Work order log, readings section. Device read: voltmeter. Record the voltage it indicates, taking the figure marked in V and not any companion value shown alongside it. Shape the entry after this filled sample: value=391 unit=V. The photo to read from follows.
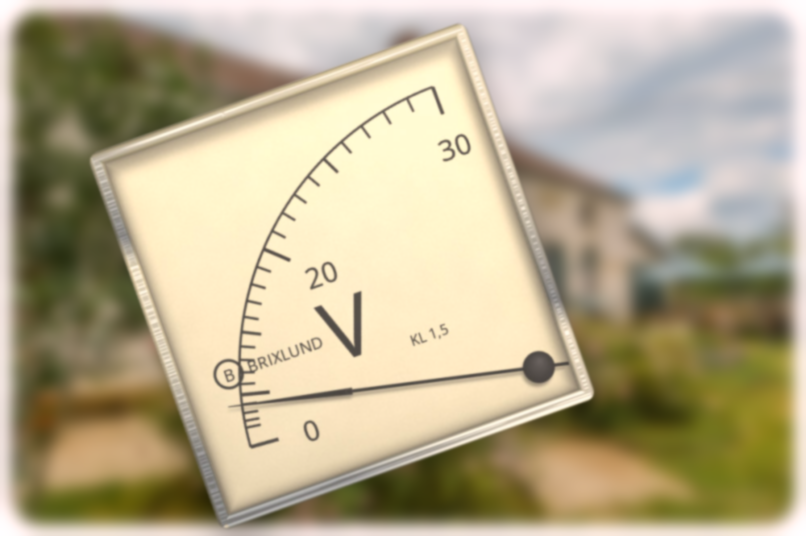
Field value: value=9 unit=V
